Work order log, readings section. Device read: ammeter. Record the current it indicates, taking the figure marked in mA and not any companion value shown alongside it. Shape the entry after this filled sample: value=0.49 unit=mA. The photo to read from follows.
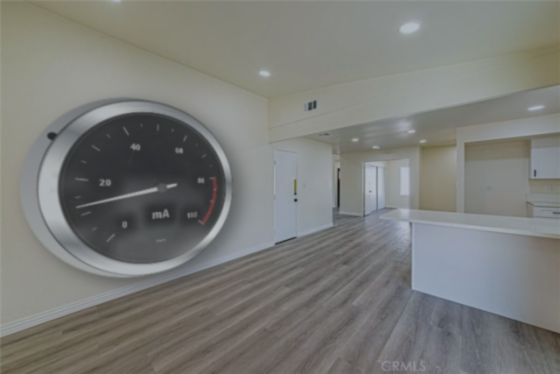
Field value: value=12.5 unit=mA
